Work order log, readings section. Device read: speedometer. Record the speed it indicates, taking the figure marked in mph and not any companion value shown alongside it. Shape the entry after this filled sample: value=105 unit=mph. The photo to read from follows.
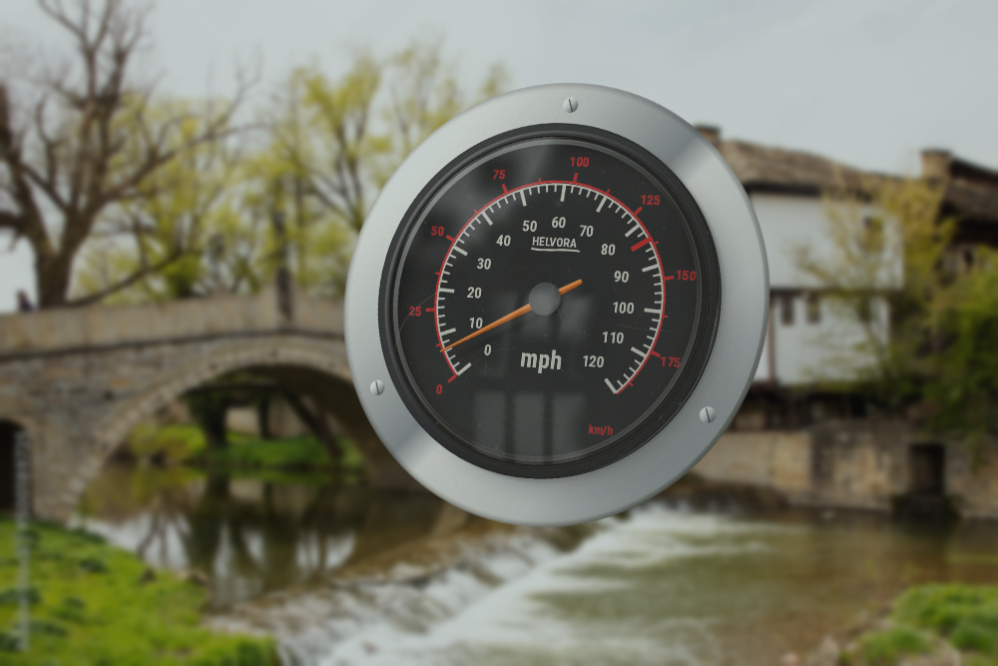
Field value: value=6 unit=mph
